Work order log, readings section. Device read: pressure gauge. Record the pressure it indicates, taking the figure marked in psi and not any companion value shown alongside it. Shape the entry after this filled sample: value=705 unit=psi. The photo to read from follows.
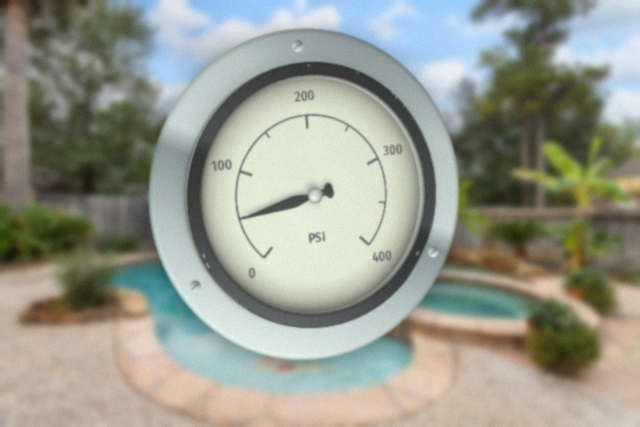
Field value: value=50 unit=psi
